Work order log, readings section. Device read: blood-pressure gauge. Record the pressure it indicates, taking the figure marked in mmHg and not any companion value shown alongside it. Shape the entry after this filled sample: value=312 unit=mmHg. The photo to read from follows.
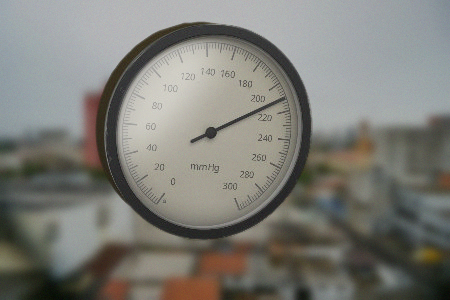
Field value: value=210 unit=mmHg
